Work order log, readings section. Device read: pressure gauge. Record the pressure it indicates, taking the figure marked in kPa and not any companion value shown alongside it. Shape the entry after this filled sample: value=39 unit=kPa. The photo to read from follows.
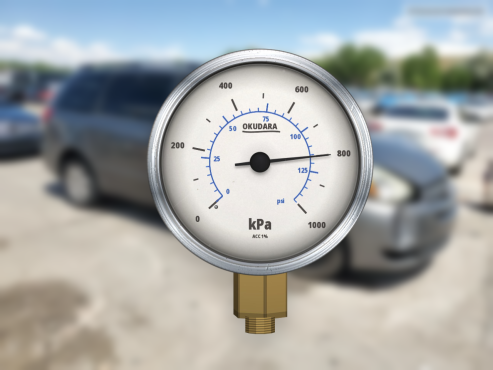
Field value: value=800 unit=kPa
